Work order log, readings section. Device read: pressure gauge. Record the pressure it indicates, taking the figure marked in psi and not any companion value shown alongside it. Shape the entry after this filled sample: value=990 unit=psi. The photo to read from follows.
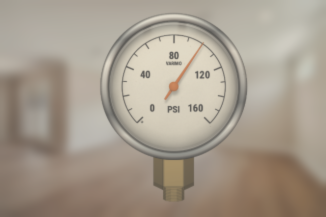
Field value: value=100 unit=psi
